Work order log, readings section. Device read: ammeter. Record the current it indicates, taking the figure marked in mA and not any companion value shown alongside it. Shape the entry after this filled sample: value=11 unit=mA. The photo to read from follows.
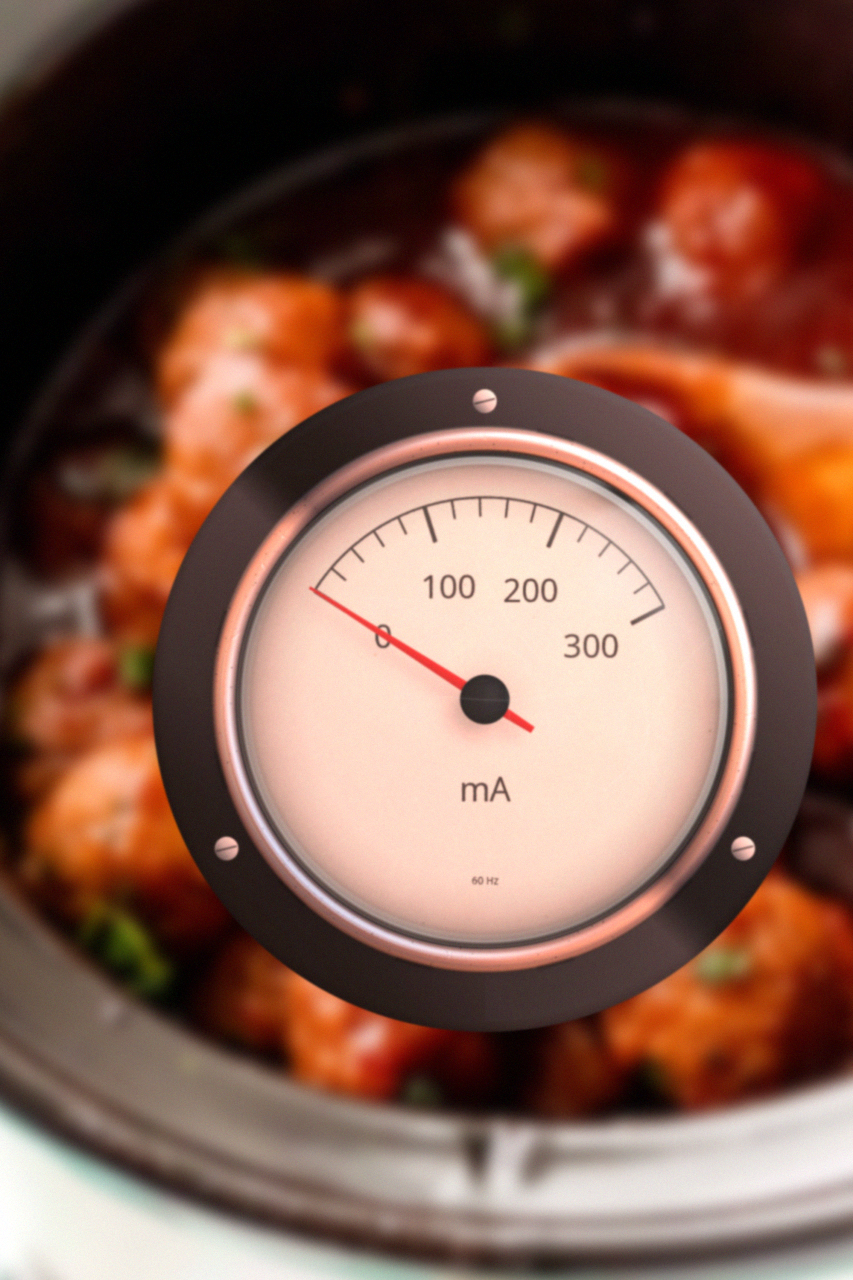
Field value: value=0 unit=mA
